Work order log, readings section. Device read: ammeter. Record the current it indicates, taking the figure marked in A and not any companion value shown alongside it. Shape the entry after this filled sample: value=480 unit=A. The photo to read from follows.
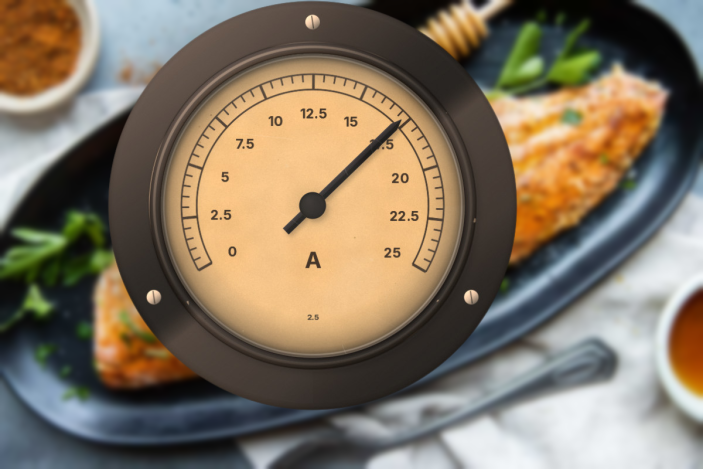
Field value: value=17.25 unit=A
